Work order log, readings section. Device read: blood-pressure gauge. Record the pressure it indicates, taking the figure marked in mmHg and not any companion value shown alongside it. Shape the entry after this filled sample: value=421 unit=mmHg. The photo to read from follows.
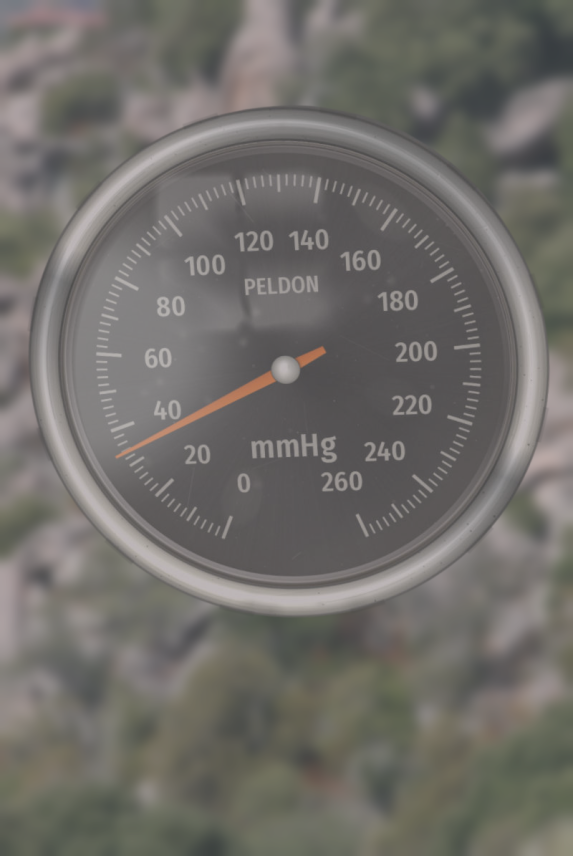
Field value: value=34 unit=mmHg
